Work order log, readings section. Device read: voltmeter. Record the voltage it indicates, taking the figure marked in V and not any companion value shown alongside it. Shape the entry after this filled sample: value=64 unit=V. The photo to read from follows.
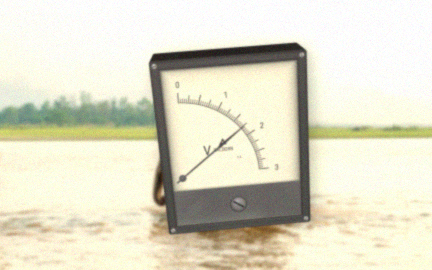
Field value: value=1.75 unit=V
